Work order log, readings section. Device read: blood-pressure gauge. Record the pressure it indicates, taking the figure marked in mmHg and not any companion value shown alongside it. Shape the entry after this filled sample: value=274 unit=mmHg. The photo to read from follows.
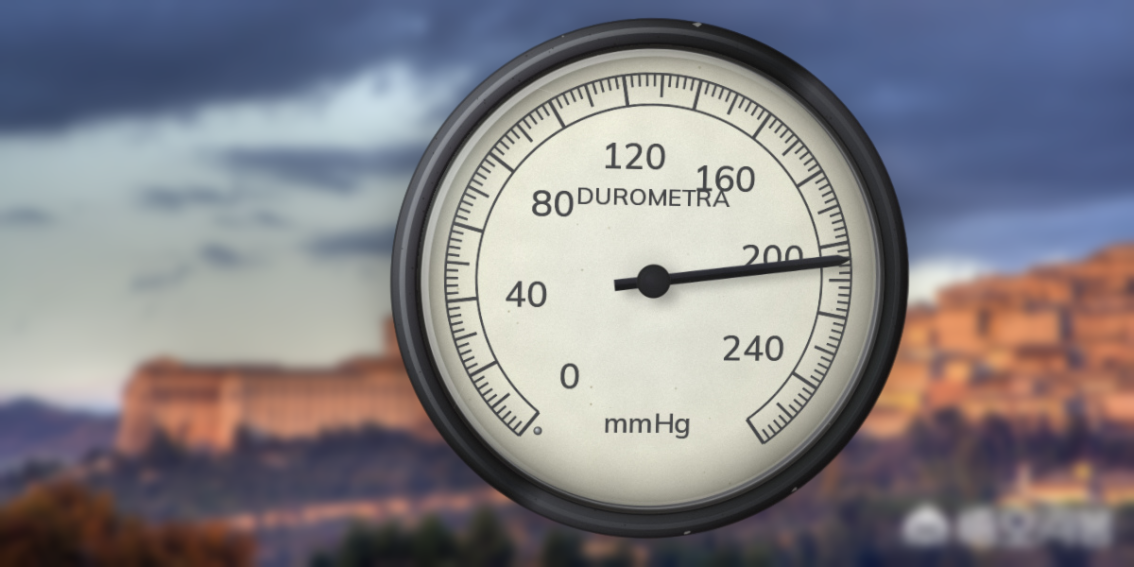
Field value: value=204 unit=mmHg
